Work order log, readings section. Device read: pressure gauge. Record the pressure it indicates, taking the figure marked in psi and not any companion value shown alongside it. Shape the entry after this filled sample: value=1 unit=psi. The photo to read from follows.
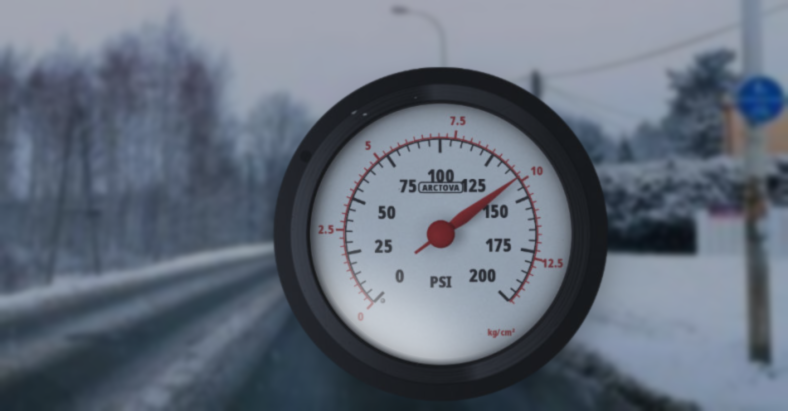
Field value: value=140 unit=psi
